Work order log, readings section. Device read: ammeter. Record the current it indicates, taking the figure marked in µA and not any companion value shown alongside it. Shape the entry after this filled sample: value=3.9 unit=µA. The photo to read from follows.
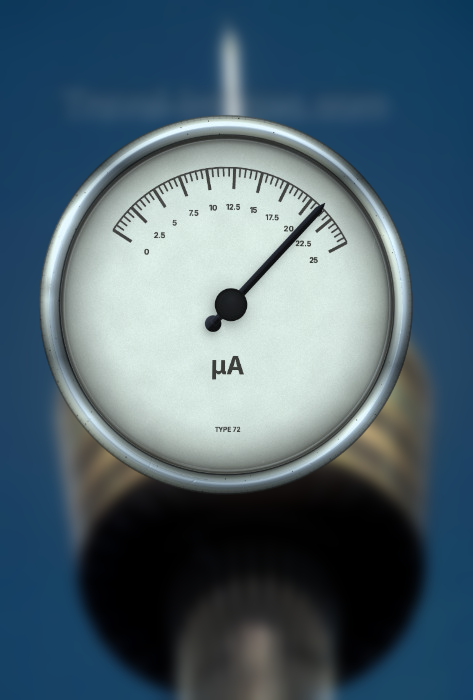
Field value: value=21 unit=µA
